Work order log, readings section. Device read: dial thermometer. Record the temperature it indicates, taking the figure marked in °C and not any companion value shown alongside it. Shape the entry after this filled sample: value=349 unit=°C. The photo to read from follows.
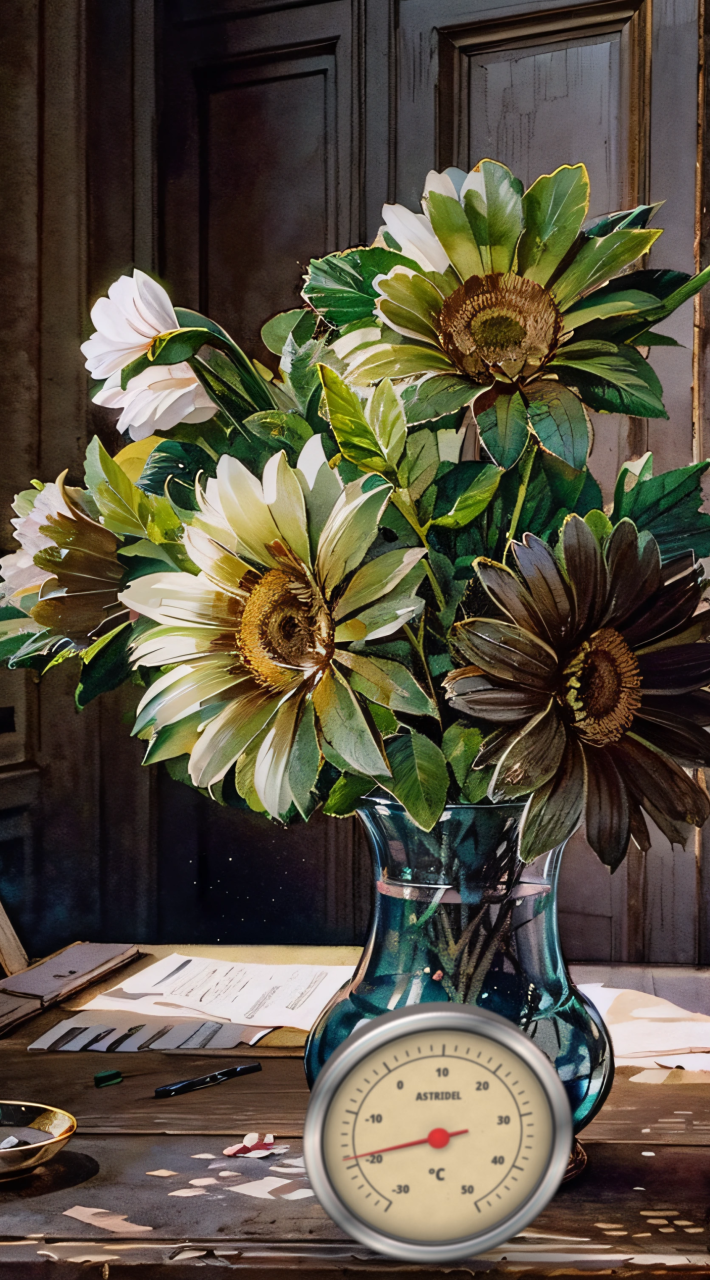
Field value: value=-18 unit=°C
